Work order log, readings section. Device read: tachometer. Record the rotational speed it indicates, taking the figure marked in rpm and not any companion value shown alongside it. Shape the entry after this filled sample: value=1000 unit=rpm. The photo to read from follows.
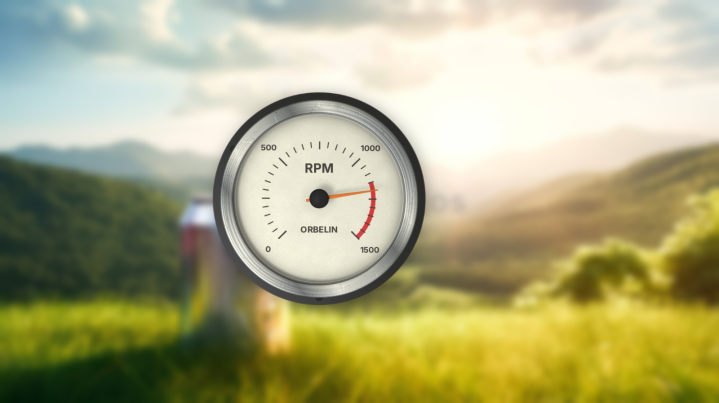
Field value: value=1200 unit=rpm
